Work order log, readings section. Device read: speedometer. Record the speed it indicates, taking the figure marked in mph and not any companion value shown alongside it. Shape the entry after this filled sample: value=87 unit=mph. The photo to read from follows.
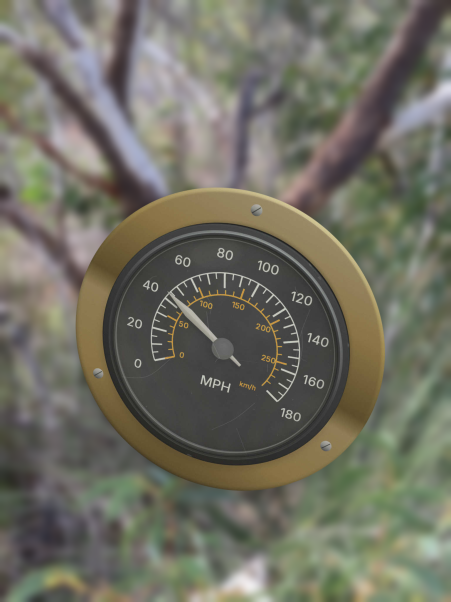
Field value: value=45 unit=mph
